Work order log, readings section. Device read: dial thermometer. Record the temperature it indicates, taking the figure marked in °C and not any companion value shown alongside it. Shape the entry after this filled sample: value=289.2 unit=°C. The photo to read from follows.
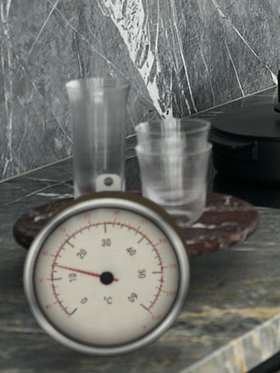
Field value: value=14 unit=°C
